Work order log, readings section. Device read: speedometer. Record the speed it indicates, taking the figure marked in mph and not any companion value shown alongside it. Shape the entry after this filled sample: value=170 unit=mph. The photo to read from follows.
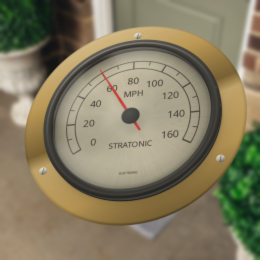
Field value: value=60 unit=mph
